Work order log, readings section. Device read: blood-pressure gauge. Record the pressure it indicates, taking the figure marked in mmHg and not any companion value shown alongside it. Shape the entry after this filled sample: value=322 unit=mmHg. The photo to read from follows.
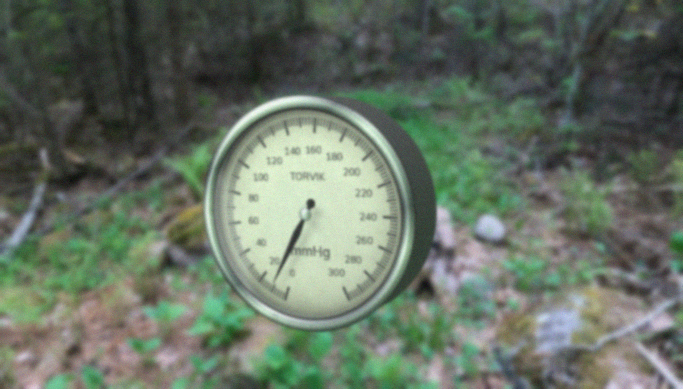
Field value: value=10 unit=mmHg
